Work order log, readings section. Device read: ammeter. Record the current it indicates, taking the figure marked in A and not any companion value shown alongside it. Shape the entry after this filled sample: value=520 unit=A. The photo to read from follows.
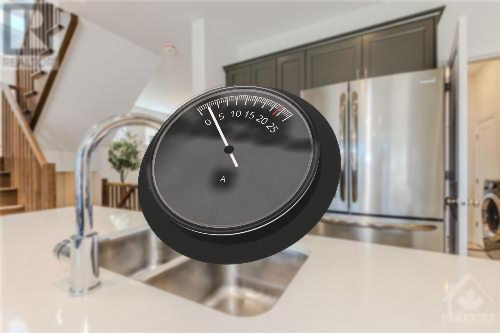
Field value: value=2.5 unit=A
